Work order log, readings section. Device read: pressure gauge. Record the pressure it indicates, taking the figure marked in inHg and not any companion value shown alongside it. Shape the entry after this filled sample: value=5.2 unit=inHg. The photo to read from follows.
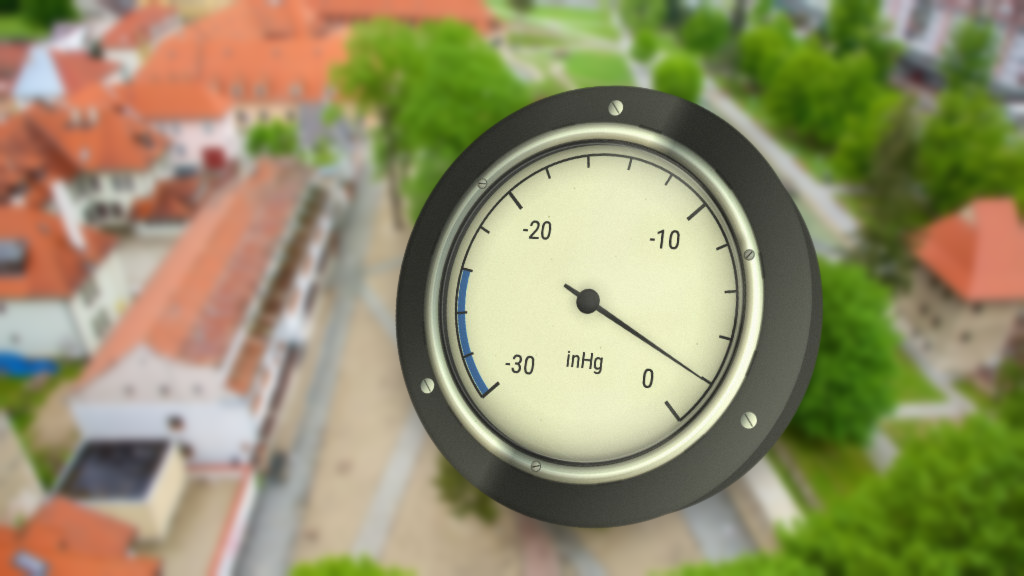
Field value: value=-2 unit=inHg
